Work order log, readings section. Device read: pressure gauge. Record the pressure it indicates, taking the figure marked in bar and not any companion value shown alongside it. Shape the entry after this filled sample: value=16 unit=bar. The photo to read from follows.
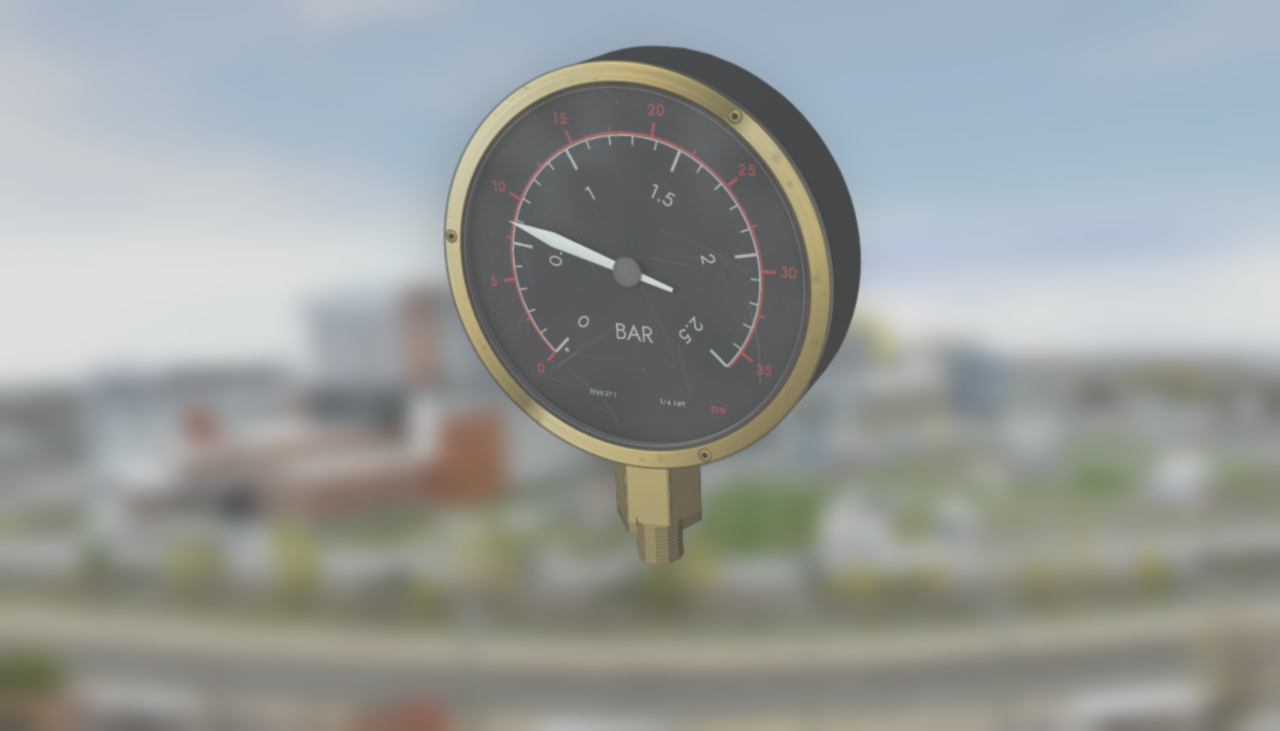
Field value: value=0.6 unit=bar
